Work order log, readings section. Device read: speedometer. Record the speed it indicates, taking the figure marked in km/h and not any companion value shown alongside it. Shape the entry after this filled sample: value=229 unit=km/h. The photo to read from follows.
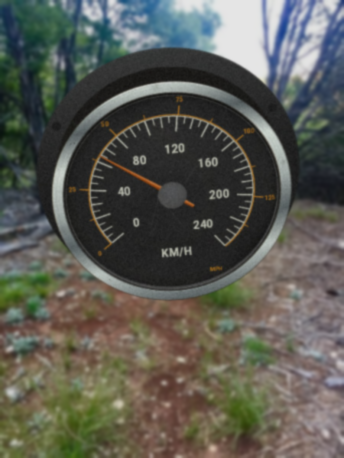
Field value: value=65 unit=km/h
